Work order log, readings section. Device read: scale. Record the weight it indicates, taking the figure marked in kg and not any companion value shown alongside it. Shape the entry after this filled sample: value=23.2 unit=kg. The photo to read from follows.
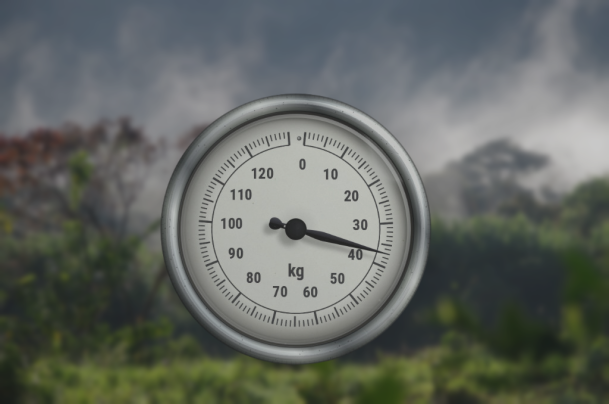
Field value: value=37 unit=kg
